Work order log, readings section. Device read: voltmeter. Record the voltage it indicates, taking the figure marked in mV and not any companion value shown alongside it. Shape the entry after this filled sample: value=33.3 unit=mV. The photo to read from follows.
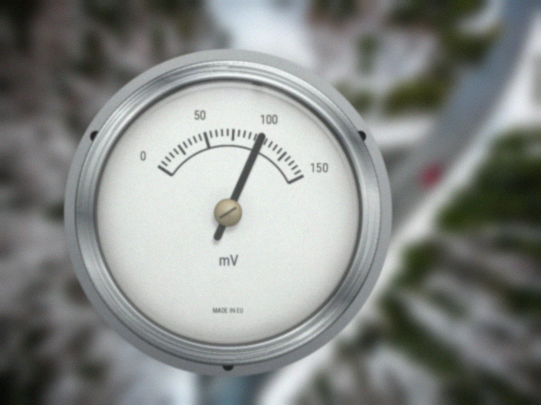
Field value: value=100 unit=mV
